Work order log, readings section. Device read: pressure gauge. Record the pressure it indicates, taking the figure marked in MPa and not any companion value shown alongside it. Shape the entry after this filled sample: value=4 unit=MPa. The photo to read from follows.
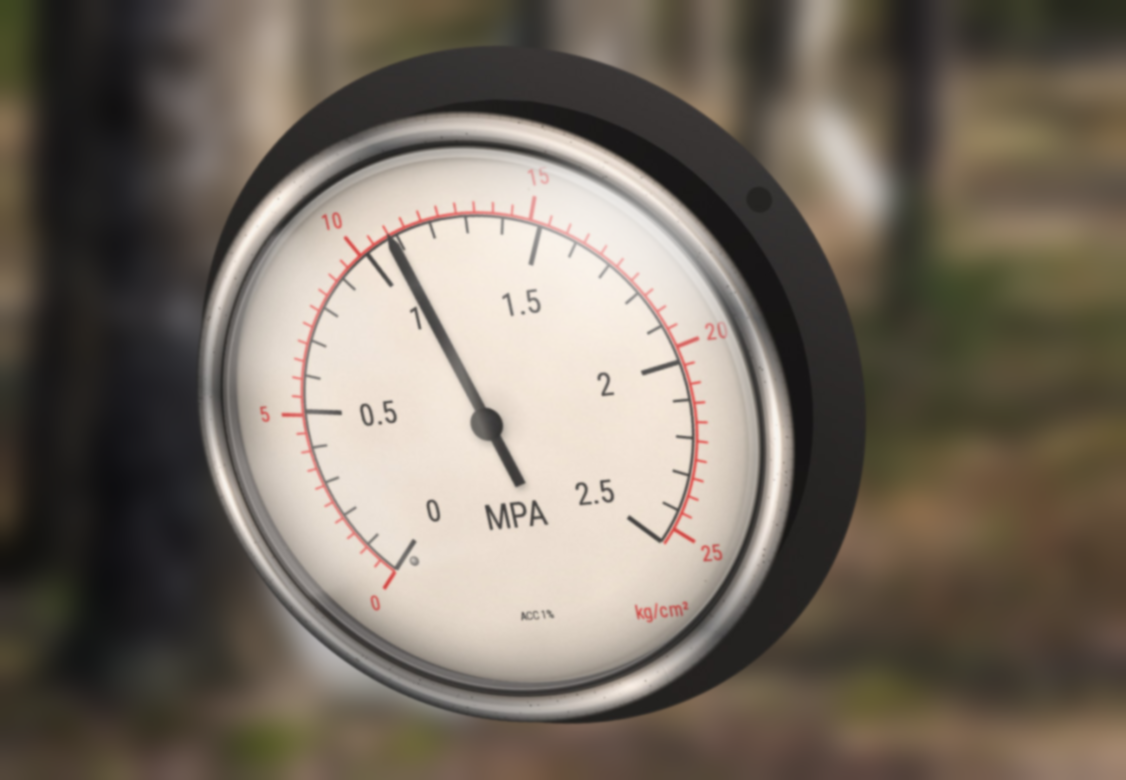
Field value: value=1.1 unit=MPa
